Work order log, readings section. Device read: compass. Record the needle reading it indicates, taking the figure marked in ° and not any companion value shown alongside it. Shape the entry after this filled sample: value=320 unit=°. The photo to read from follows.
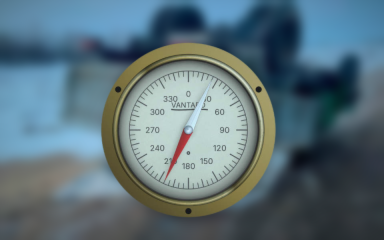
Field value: value=205 unit=°
